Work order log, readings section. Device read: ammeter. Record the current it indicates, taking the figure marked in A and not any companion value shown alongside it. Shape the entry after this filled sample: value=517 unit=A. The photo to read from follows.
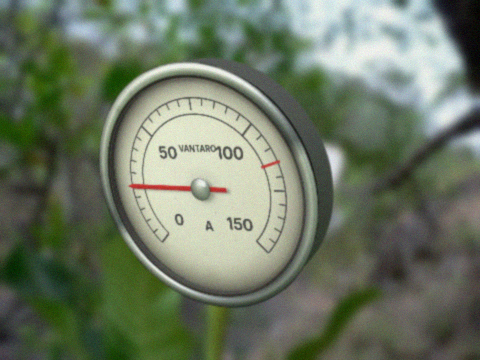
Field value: value=25 unit=A
